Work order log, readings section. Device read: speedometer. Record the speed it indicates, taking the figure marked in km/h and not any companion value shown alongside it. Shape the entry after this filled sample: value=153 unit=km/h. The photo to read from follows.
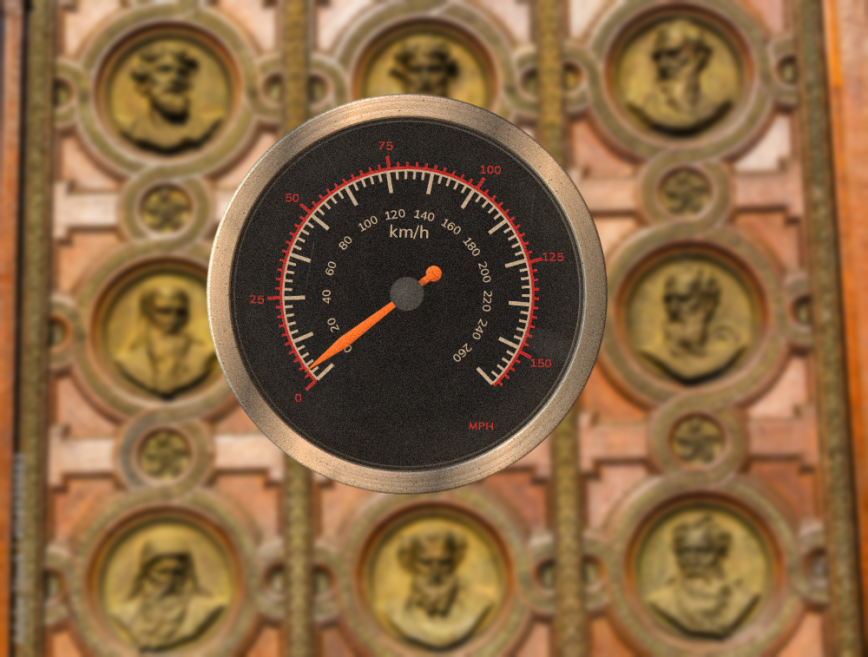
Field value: value=6 unit=km/h
